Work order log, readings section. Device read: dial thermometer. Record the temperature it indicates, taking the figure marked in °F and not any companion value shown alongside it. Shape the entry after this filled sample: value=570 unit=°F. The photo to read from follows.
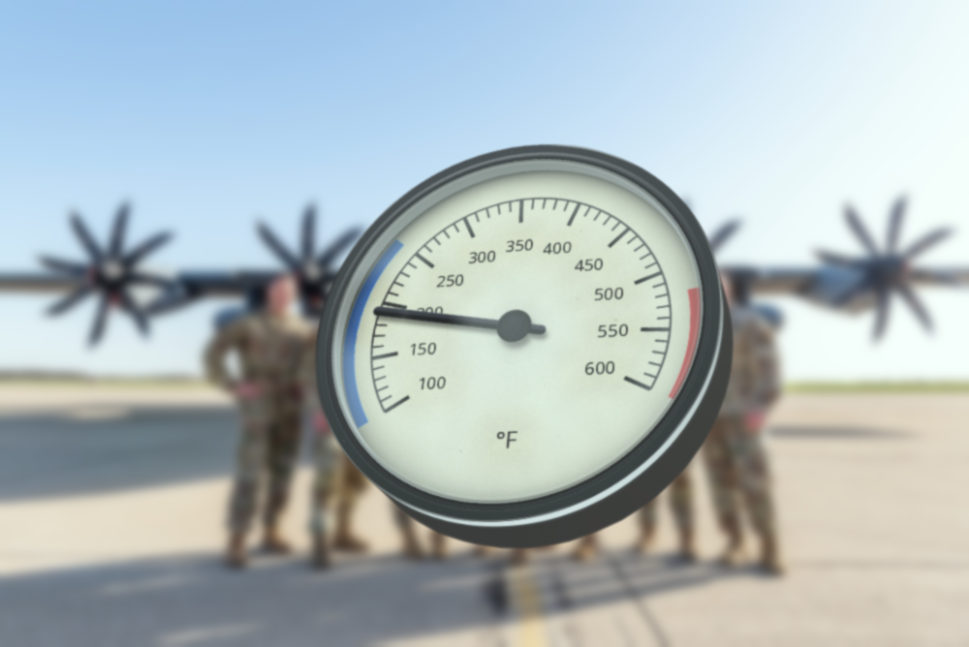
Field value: value=190 unit=°F
